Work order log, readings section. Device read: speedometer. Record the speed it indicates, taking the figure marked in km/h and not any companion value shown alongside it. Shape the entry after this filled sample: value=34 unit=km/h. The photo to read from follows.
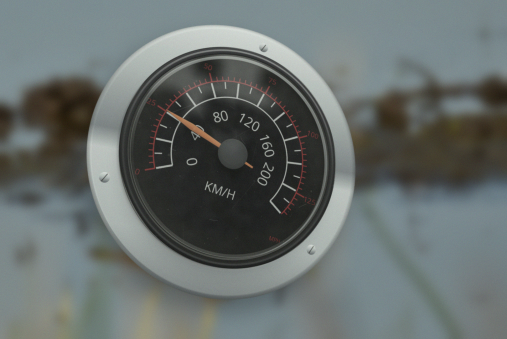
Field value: value=40 unit=km/h
